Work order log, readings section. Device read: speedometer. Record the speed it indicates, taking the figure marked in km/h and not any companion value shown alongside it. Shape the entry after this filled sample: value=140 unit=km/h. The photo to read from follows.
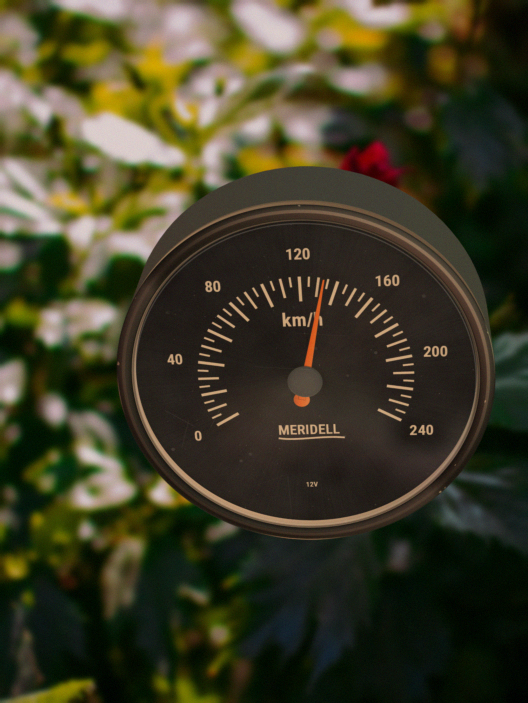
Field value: value=132.5 unit=km/h
